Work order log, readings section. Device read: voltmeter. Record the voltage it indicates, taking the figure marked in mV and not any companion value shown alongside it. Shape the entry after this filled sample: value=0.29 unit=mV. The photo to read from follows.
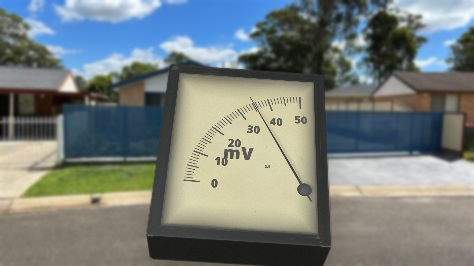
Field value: value=35 unit=mV
